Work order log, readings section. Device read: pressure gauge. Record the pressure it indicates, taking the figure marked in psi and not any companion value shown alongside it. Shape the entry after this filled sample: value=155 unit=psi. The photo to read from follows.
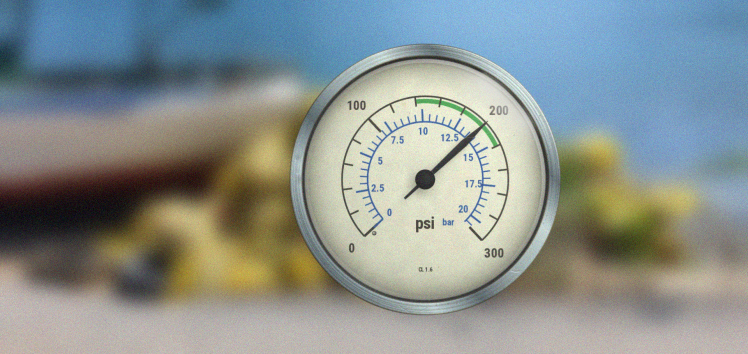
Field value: value=200 unit=psi
